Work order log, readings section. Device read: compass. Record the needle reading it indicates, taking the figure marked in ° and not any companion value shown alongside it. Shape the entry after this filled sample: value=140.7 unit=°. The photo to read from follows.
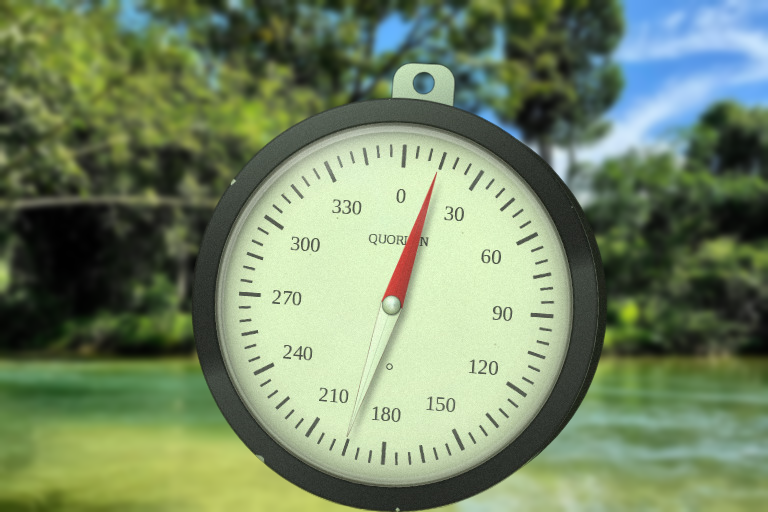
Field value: value=15 unit=°
